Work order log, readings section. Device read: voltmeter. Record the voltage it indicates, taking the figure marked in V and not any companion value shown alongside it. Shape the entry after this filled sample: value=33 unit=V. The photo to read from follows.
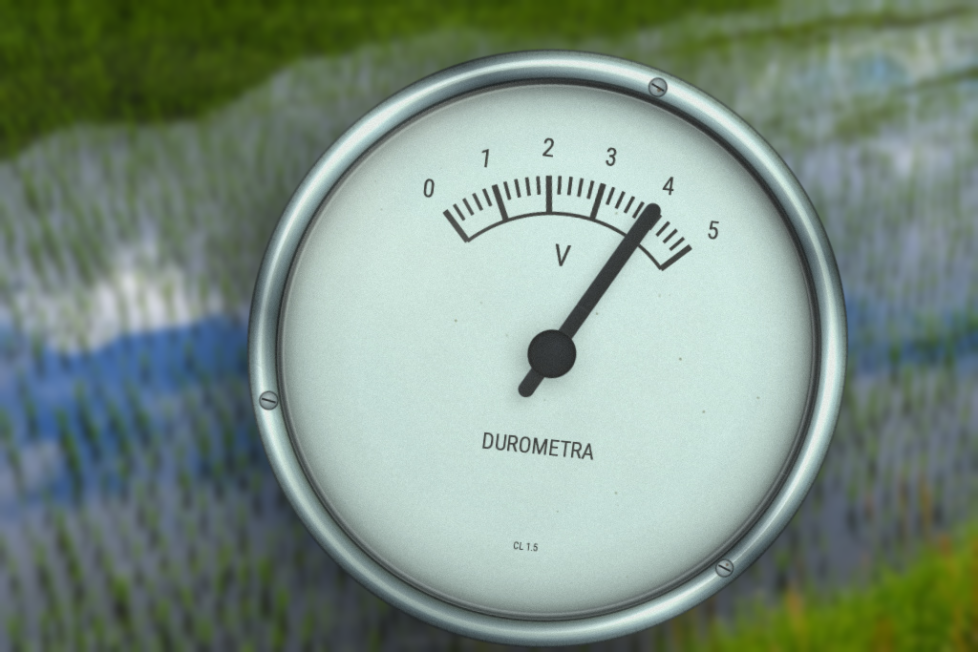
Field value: value=4 unit=V
